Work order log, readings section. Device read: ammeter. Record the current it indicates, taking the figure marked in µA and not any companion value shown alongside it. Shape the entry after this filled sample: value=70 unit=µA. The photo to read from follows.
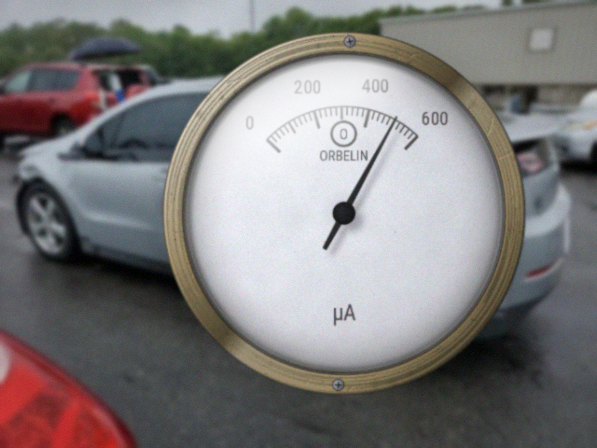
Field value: value=500 unit=µA
